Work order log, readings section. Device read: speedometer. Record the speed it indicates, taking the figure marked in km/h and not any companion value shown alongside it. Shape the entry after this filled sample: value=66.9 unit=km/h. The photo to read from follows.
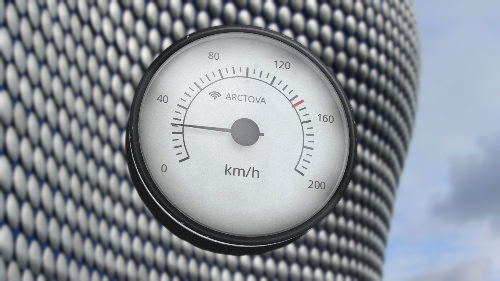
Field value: value=25 unit=km/h
